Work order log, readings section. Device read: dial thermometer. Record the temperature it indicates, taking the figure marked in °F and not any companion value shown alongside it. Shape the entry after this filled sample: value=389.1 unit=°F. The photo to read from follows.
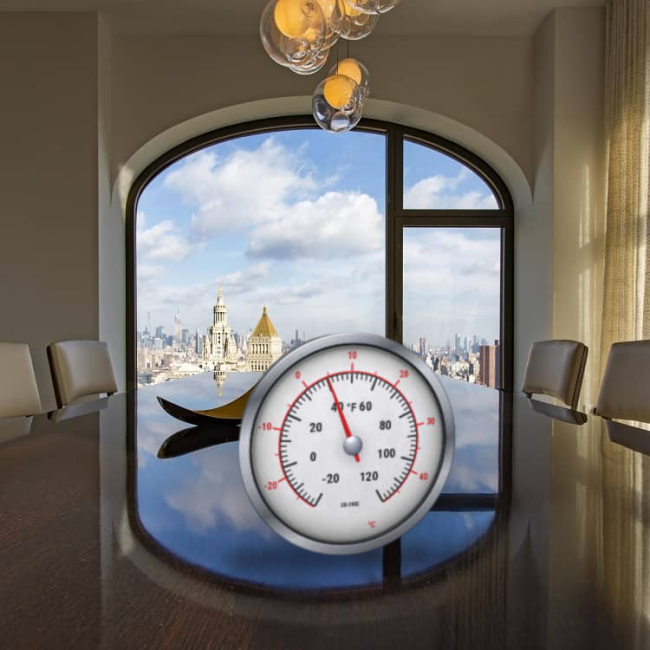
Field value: value=40 unit=°F
